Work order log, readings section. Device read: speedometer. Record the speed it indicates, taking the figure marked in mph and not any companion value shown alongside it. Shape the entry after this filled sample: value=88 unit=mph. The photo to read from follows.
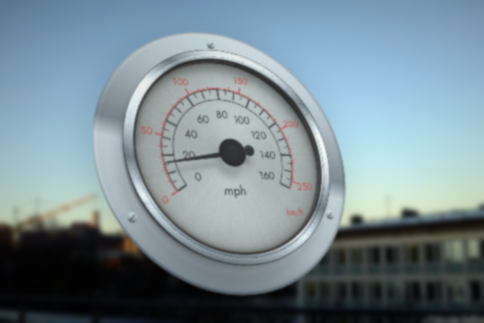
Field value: value=15 unit=mph
